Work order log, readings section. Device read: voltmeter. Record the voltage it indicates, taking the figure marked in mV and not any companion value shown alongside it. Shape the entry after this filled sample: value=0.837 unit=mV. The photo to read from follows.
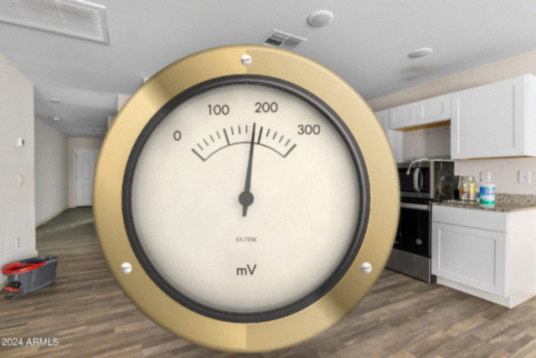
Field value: value=180 unit=mV
